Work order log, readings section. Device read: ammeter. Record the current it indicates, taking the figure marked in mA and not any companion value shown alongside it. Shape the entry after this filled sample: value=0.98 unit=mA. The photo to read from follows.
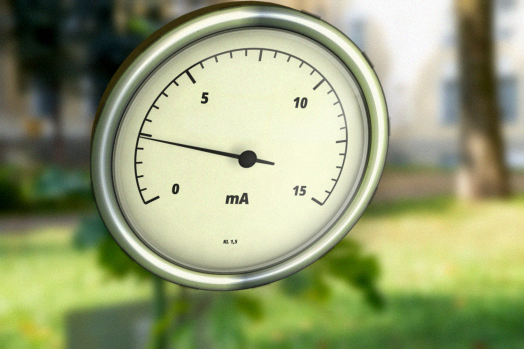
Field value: value=2.5 unit=mA
